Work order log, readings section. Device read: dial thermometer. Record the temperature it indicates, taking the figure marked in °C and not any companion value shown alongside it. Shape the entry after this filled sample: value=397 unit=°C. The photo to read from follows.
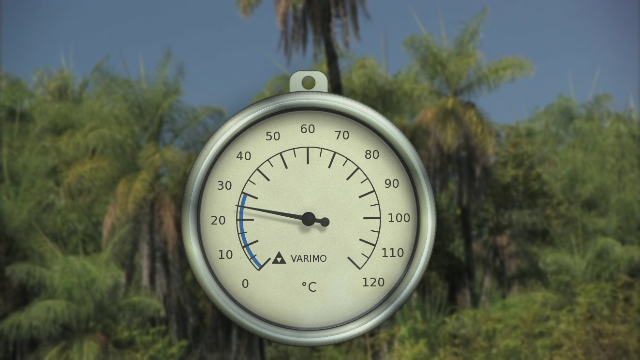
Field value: value=25 unit=°C
